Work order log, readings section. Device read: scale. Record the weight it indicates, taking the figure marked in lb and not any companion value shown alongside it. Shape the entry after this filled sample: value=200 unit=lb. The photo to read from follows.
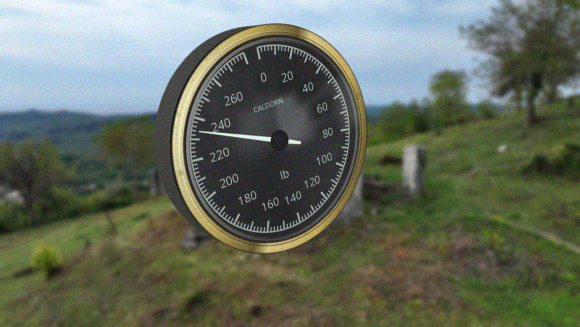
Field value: value=234 unit=lb
